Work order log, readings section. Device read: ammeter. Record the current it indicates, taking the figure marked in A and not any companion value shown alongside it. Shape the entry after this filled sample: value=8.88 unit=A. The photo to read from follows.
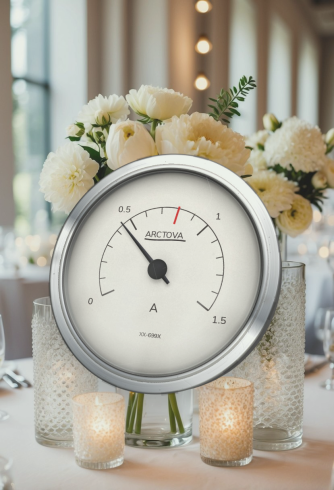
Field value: value=0.45 unit=A
